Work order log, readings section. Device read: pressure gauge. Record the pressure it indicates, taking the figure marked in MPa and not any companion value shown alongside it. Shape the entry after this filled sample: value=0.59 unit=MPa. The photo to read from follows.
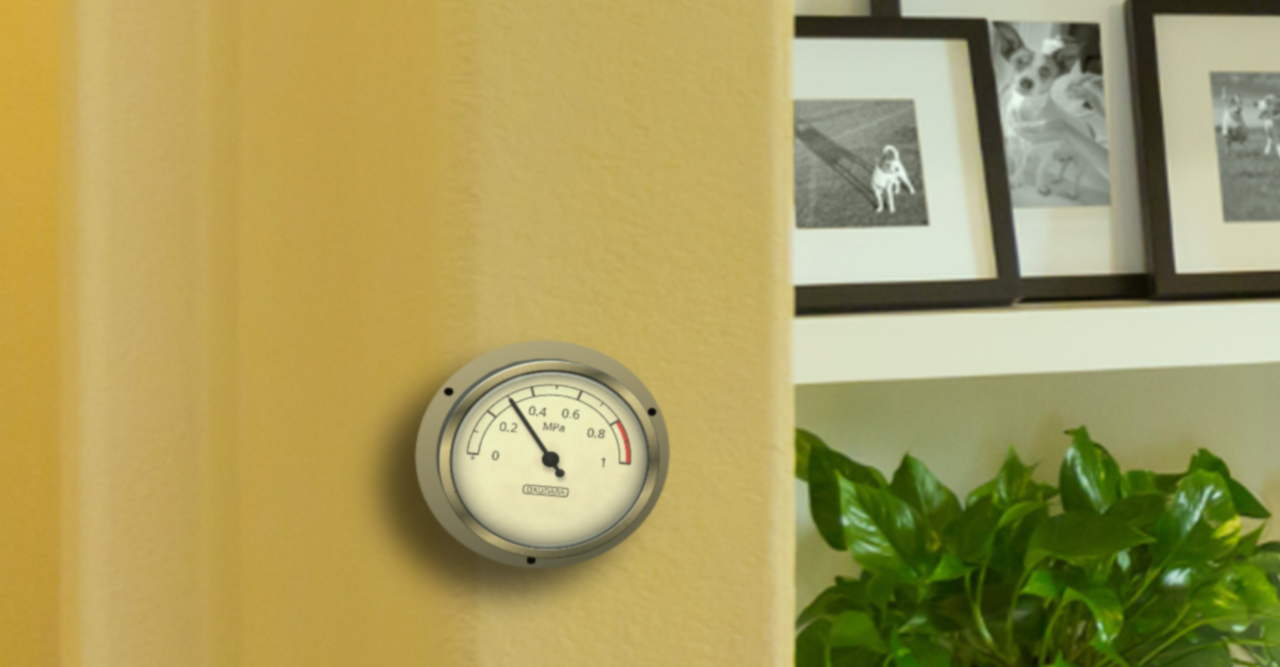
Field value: value=0.3 unit=MPa
